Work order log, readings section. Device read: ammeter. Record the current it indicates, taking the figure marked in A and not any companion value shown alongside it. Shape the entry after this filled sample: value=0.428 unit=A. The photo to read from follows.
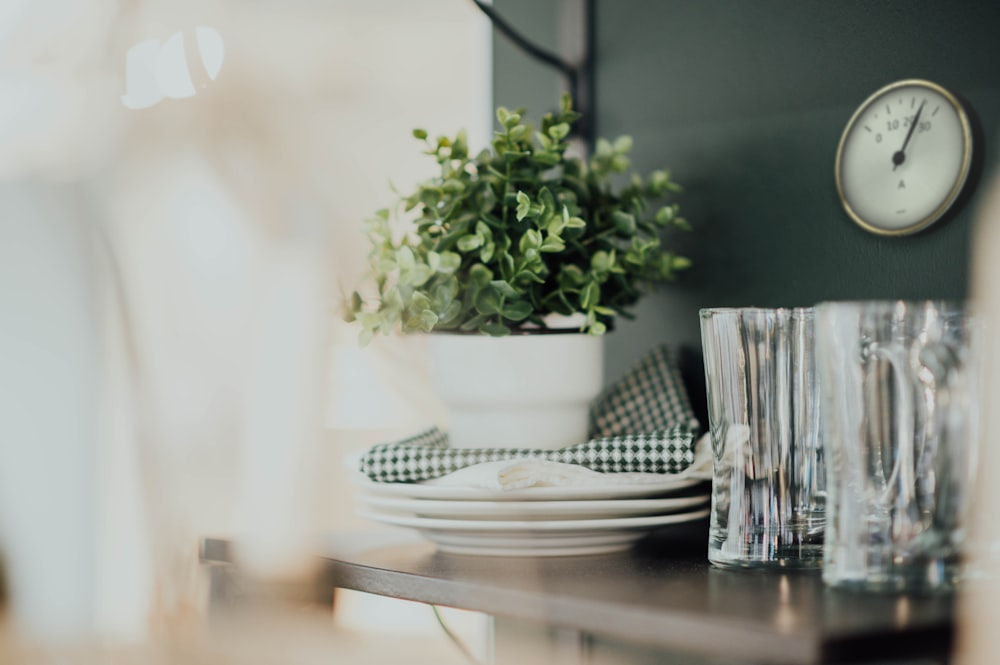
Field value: value=25 unit=A
